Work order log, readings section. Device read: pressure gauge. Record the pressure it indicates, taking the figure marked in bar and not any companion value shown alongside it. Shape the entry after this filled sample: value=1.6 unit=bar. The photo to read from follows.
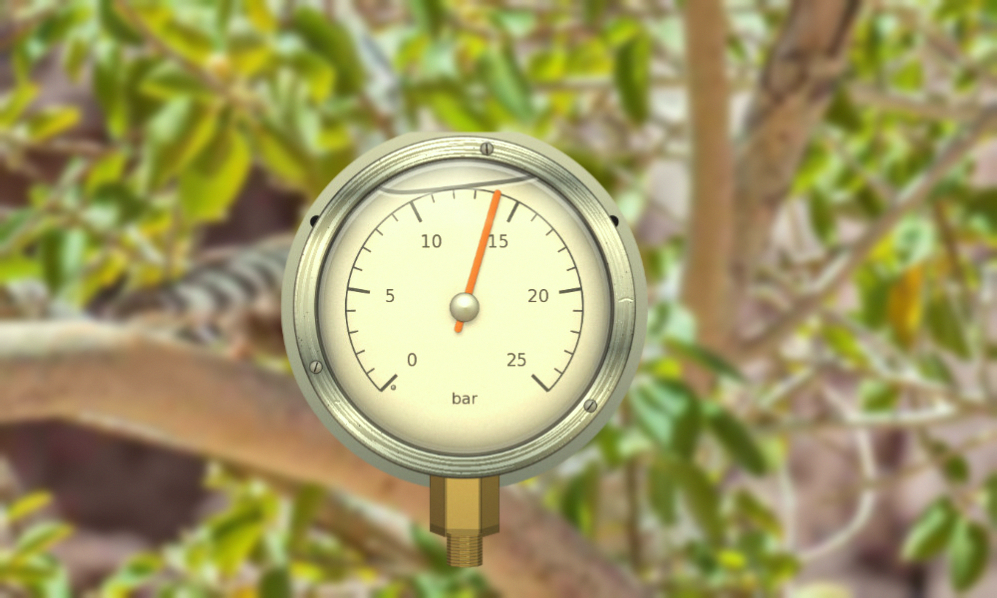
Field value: value=14 unit=bar
